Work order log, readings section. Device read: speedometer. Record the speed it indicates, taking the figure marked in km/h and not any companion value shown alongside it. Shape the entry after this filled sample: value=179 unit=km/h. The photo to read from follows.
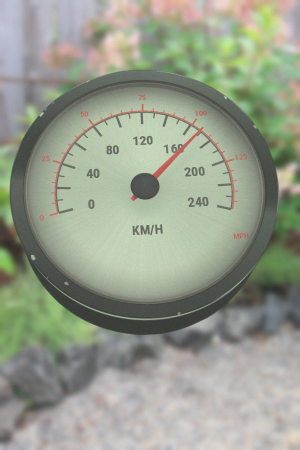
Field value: value=170 unit=km/h
